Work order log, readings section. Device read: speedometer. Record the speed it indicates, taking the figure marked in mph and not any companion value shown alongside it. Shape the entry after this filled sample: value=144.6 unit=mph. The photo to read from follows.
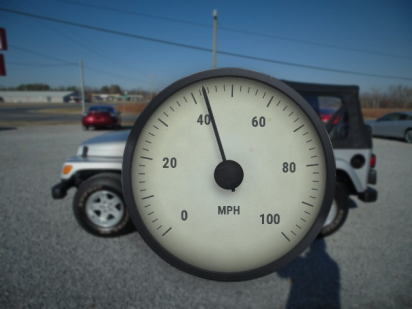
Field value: value=43 unit=mph
